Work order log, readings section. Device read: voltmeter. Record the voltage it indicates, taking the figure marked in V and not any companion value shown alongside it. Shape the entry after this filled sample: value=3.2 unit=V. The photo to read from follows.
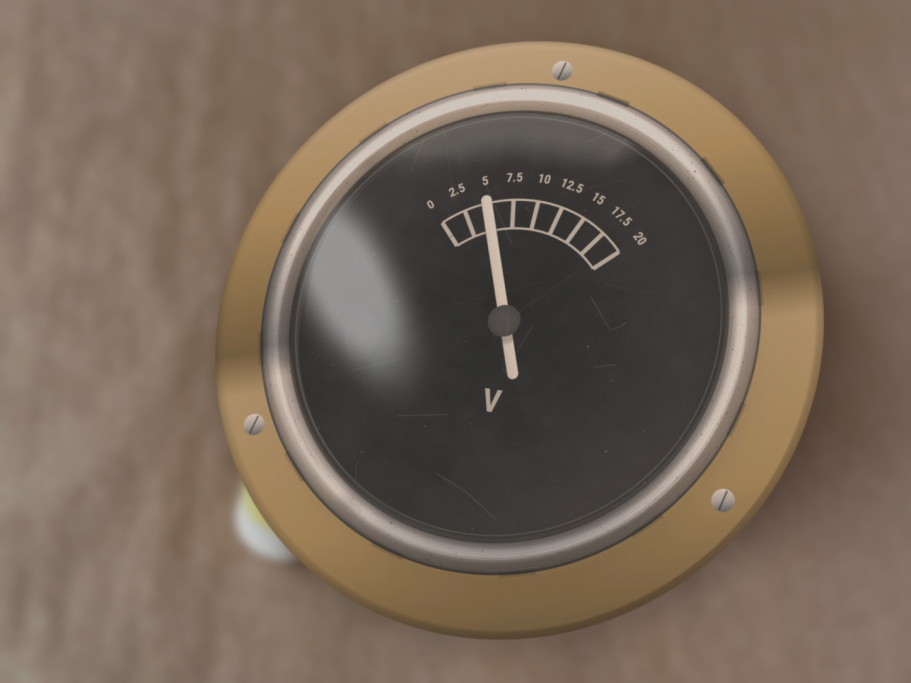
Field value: value=5 unit=V
